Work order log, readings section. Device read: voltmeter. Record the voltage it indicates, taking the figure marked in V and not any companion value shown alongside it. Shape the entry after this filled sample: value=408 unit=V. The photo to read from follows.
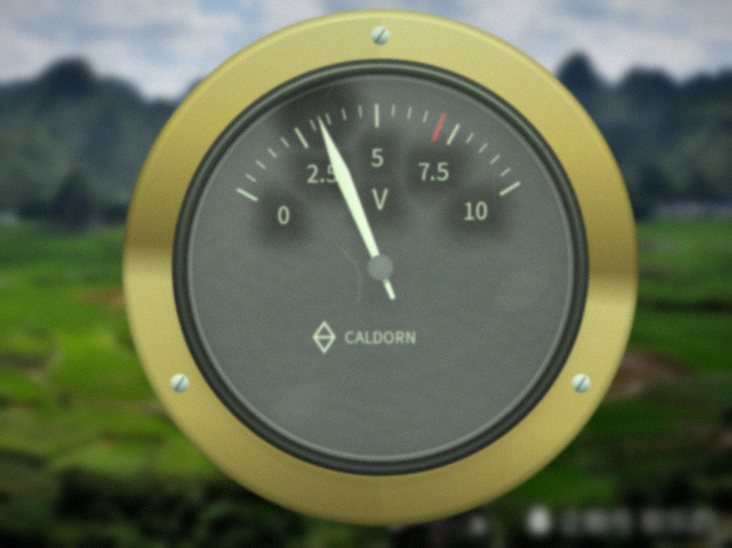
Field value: value=3.25 unit=V
